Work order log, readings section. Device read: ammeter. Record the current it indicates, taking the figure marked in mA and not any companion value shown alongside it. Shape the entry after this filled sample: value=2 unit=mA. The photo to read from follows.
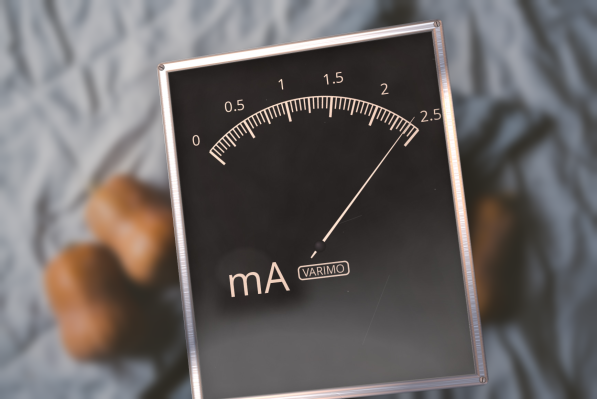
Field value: value=2.4 unit=mA
